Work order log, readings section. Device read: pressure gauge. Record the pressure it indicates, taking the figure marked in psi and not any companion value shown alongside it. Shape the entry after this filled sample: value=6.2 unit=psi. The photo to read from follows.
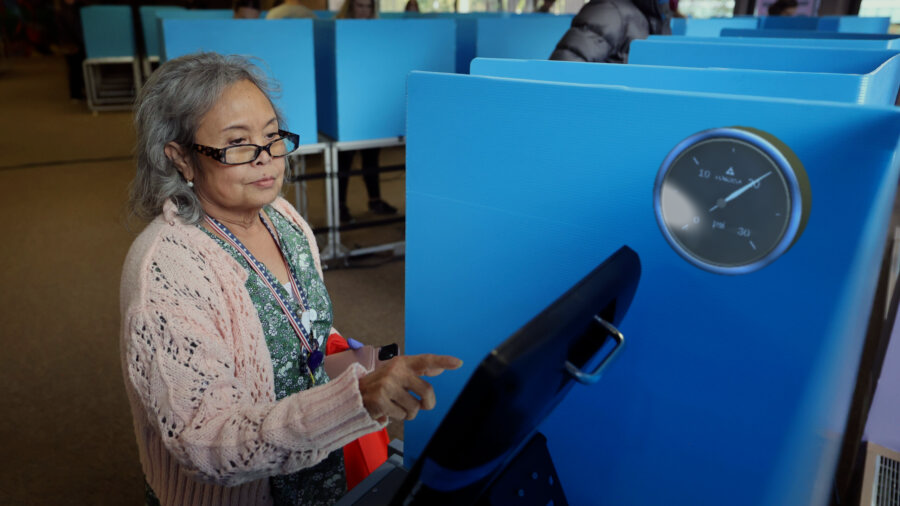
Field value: value=20 unit=psi
